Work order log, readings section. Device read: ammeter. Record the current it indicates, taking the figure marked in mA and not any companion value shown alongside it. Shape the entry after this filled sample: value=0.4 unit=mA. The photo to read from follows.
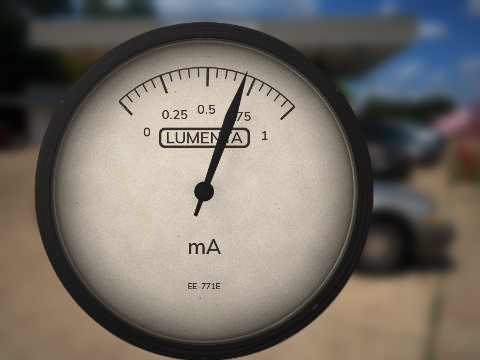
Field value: value=0.7 unit=mA
